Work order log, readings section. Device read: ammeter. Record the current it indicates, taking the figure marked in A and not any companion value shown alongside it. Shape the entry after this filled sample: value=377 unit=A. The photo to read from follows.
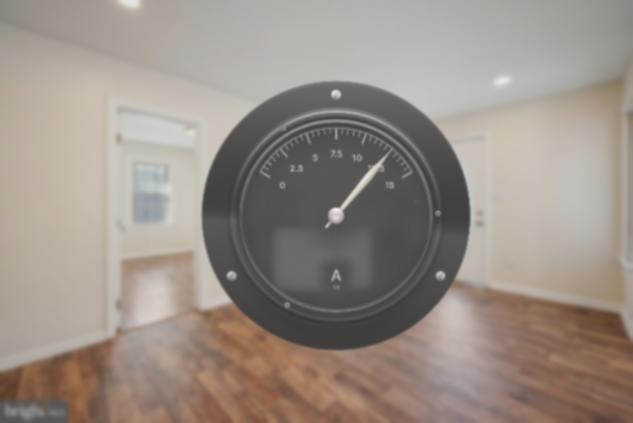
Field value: value=12.5 unit=A
